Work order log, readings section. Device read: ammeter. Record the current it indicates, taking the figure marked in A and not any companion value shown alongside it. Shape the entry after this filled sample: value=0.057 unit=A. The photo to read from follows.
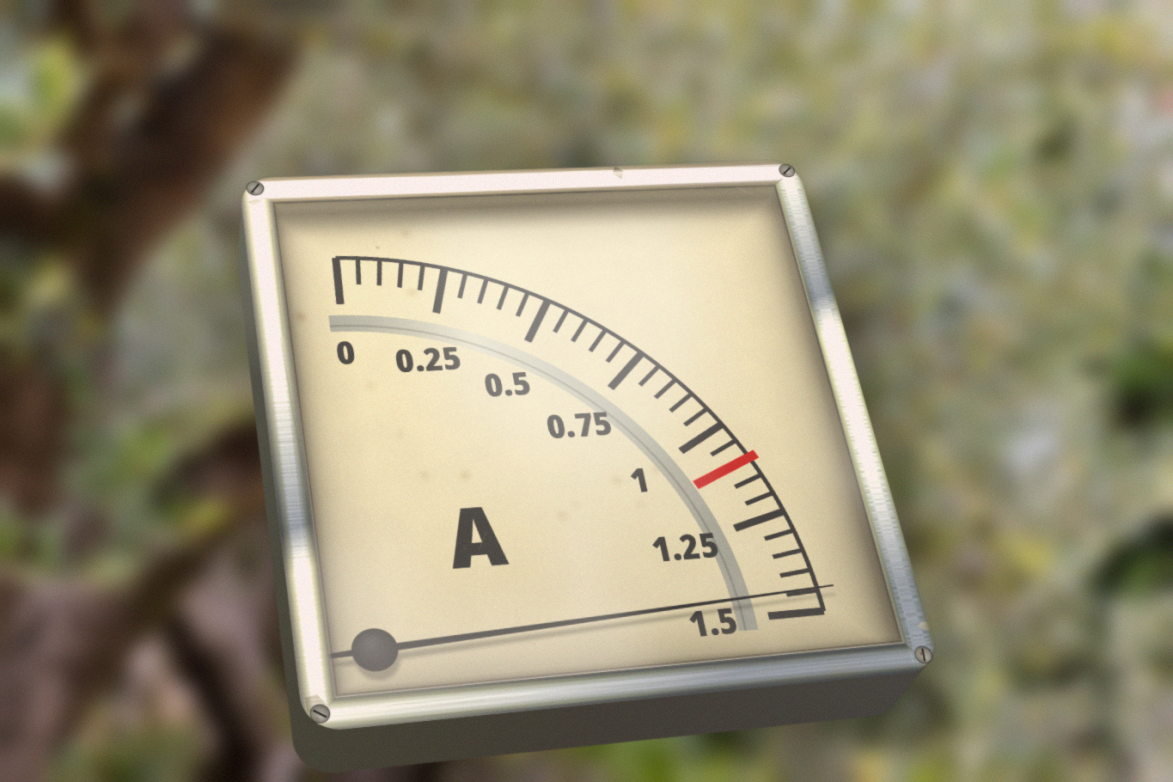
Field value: value=1.45 unit=A
